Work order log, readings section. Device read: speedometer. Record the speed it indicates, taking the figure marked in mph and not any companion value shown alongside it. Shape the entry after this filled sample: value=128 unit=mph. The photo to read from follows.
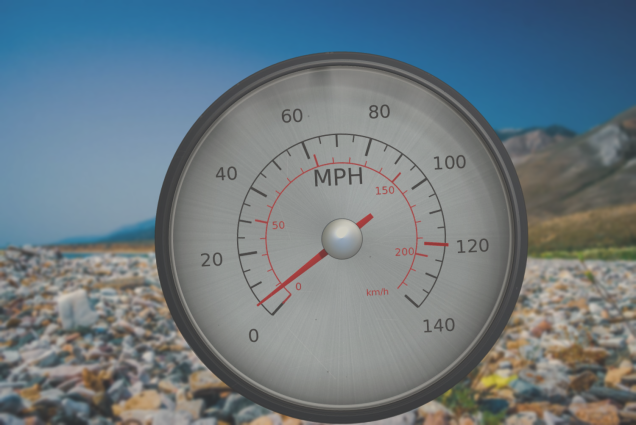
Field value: value=5 unit=mph
